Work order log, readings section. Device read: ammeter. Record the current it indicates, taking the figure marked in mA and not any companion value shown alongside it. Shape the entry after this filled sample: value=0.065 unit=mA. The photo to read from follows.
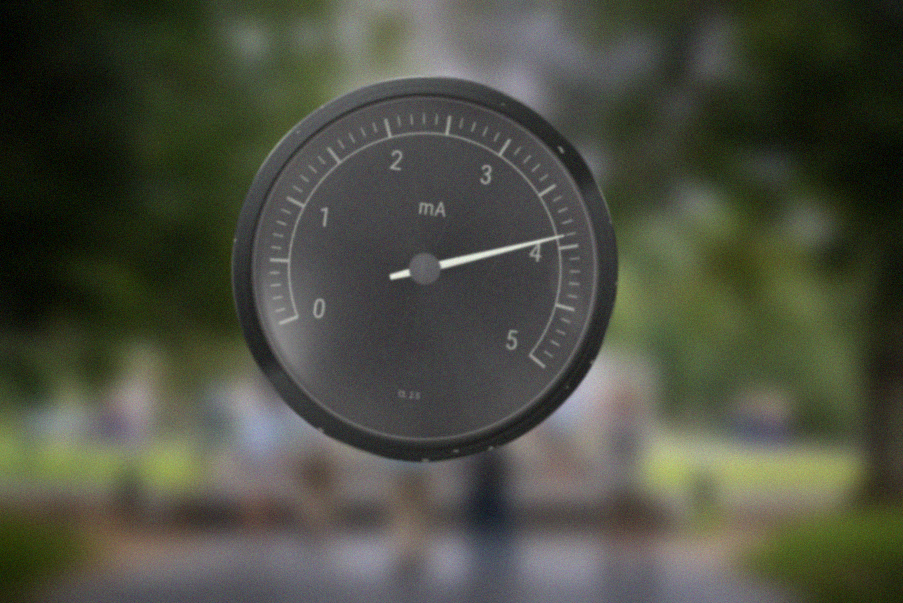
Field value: value=3.9 unit=mA
